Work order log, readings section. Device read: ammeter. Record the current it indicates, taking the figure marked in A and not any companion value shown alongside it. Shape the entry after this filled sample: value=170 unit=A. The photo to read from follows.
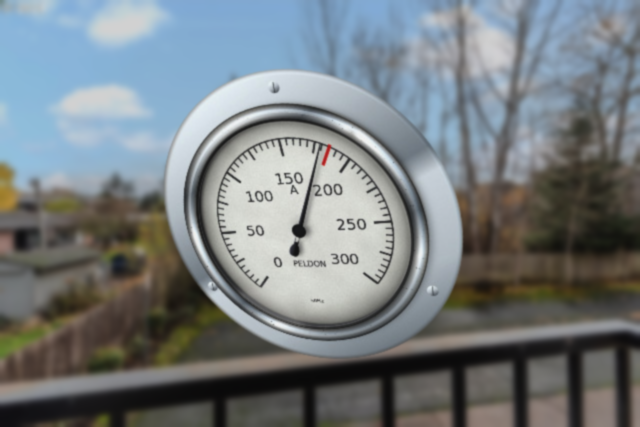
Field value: value=180 unit=A
